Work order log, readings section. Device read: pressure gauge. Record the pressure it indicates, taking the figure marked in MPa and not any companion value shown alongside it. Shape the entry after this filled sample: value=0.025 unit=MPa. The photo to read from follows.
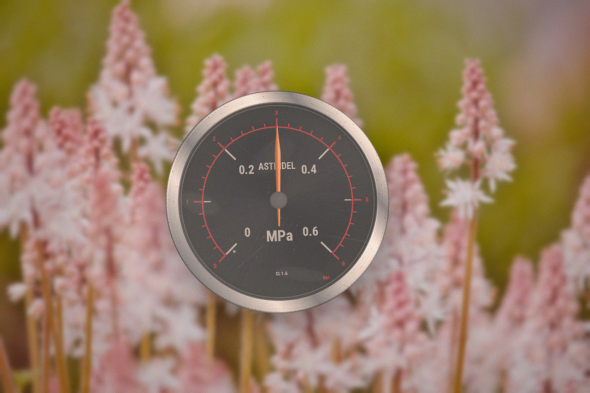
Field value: value=0.3 unit=MPa
